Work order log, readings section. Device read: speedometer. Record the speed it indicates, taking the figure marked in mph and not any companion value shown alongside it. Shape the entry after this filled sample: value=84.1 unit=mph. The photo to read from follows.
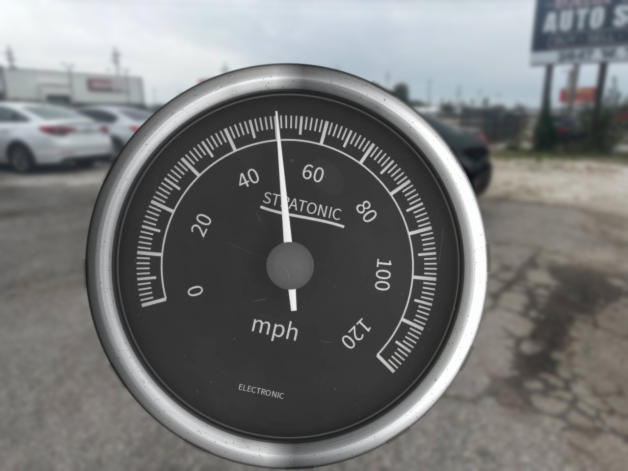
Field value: value=50 unit=mph
